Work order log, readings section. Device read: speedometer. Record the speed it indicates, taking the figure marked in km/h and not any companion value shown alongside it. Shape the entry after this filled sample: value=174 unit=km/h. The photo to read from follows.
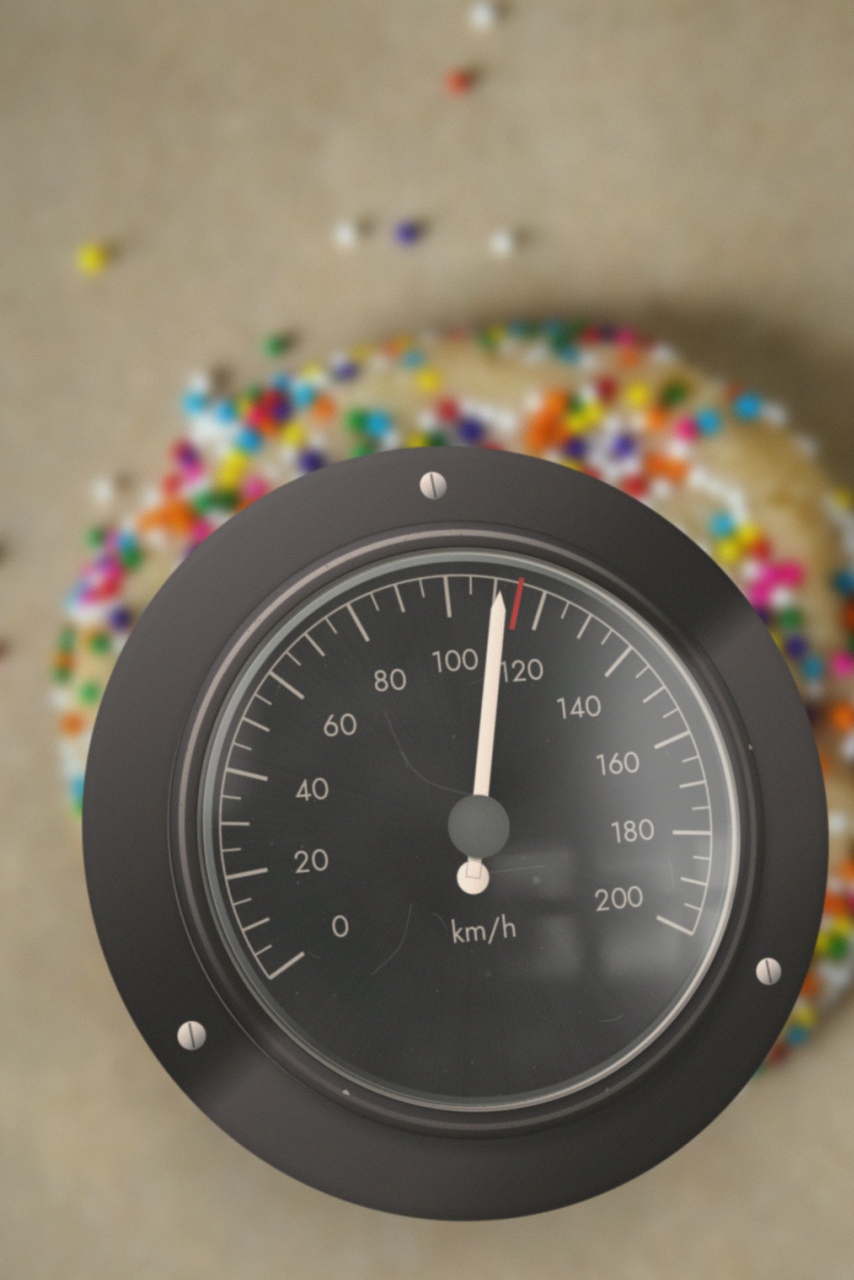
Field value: value=110 unit=km/h
